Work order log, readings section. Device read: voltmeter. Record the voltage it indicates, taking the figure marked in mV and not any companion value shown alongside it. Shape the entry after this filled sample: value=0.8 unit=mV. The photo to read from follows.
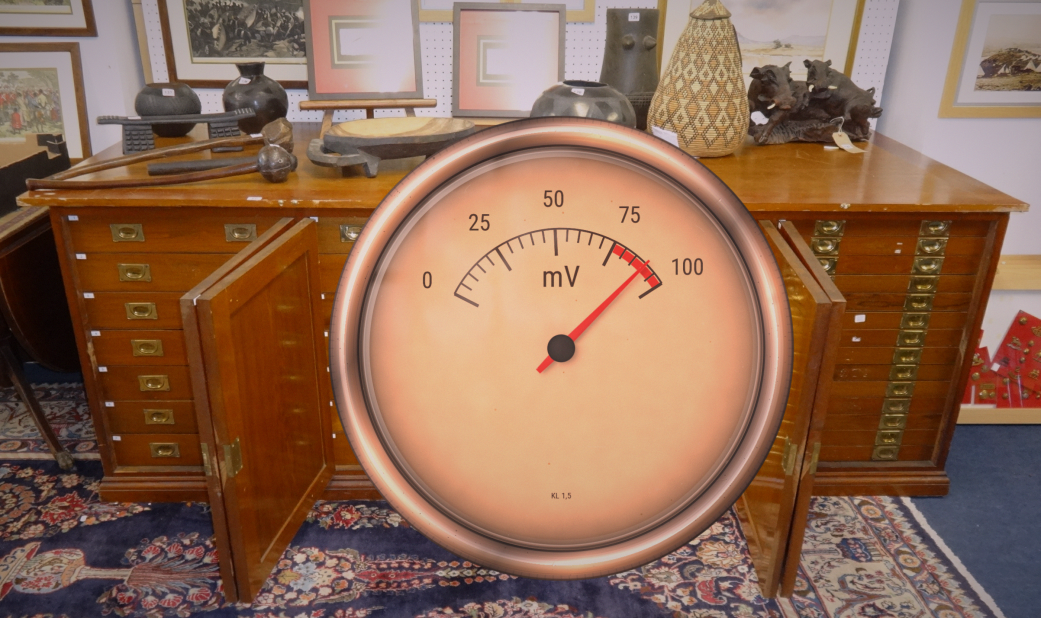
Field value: value=90 unit=mV
